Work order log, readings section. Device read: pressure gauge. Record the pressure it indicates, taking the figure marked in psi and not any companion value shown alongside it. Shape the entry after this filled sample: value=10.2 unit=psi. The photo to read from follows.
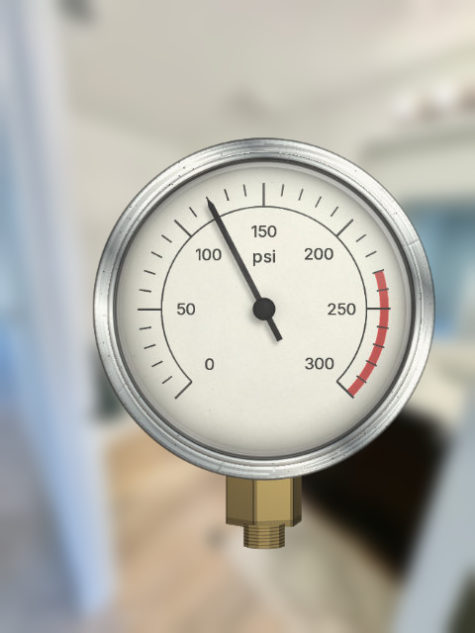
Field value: value=120 unit=psi
